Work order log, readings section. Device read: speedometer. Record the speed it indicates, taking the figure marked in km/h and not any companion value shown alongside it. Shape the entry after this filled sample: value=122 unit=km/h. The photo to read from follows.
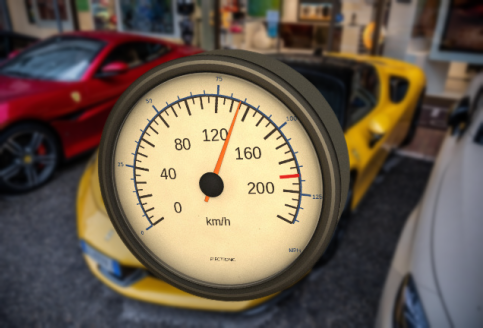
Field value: value=135 unit=km/h
